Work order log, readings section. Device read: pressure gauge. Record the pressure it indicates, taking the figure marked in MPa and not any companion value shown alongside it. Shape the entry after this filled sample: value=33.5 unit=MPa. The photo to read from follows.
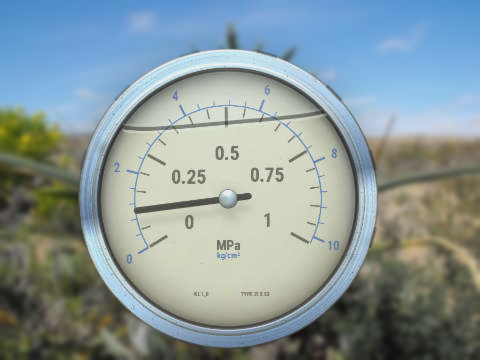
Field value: value=0.1 unit=MPa
